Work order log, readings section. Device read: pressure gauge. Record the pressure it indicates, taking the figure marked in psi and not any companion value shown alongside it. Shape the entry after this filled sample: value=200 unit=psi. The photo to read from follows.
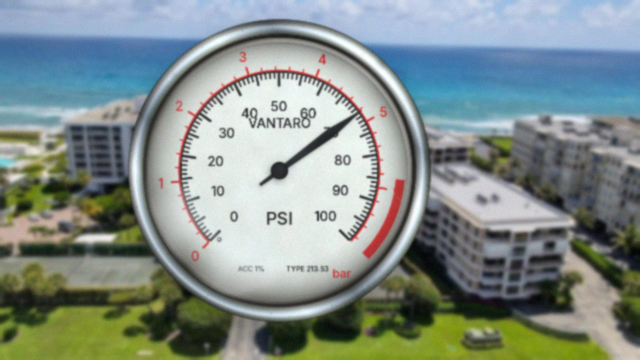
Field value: value=70 unit=psi
